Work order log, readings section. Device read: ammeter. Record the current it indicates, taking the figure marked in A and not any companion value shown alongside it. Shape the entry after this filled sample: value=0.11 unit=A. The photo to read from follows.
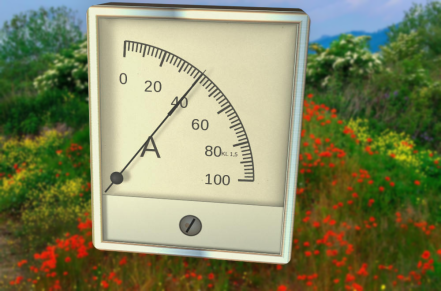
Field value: value=40 unit=A
